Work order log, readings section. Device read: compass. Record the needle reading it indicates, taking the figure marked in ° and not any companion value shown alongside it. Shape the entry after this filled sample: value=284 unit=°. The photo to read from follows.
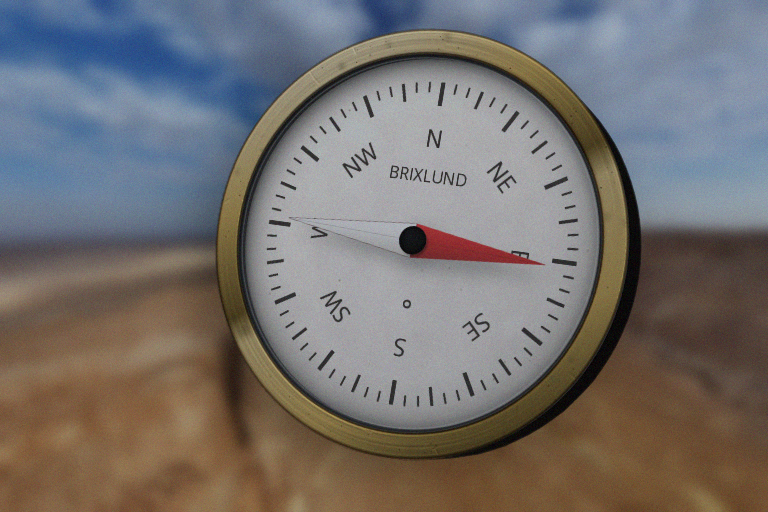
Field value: value=92.5 unit=°
